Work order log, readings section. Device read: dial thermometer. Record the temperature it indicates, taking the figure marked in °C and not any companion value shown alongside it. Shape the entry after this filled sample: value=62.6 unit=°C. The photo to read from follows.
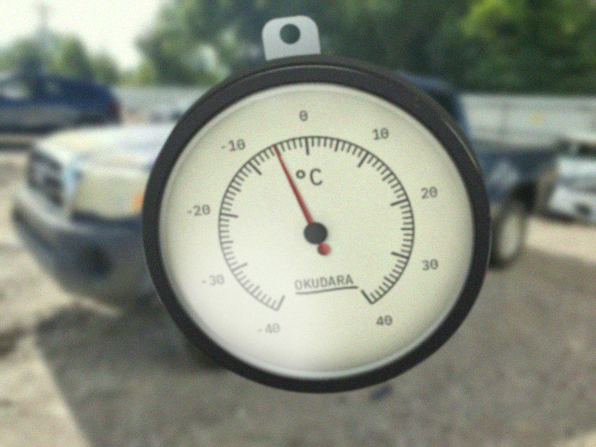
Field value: value=-5 unit=°C
